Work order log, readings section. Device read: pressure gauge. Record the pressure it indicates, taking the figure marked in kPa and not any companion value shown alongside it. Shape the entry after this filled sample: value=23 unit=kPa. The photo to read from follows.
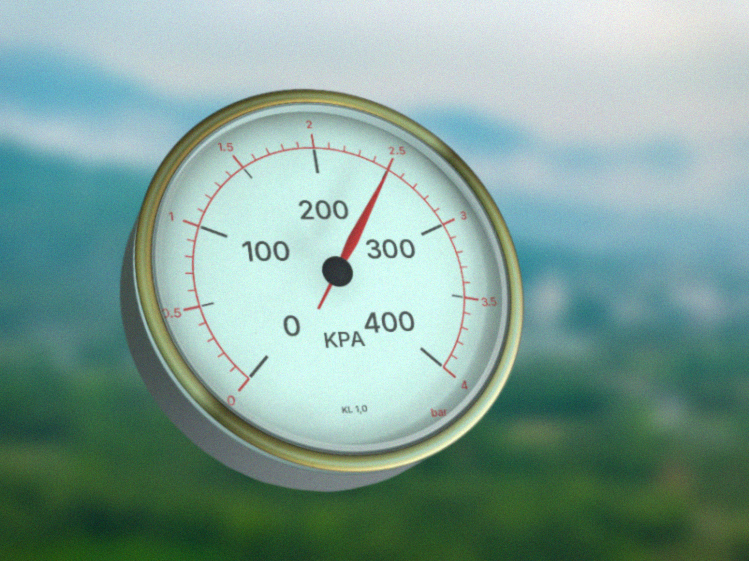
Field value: value=250 unit=kPa
